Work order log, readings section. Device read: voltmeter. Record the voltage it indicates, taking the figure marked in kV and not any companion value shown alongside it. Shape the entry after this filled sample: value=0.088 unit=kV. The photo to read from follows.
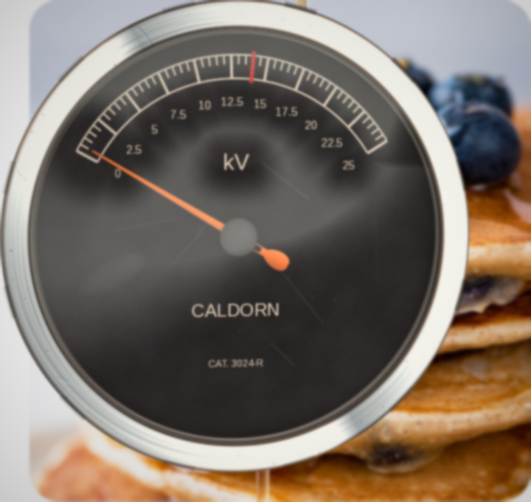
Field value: value=0.5 unit=kV
